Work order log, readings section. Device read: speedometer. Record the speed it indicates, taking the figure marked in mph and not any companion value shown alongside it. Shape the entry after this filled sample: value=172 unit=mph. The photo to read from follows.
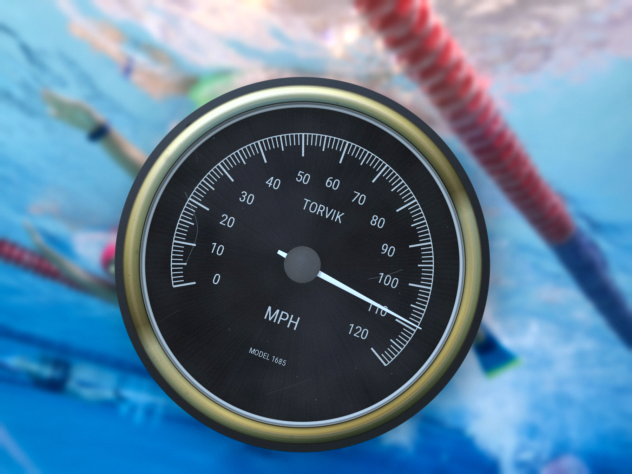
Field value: value=109 unit=mph
